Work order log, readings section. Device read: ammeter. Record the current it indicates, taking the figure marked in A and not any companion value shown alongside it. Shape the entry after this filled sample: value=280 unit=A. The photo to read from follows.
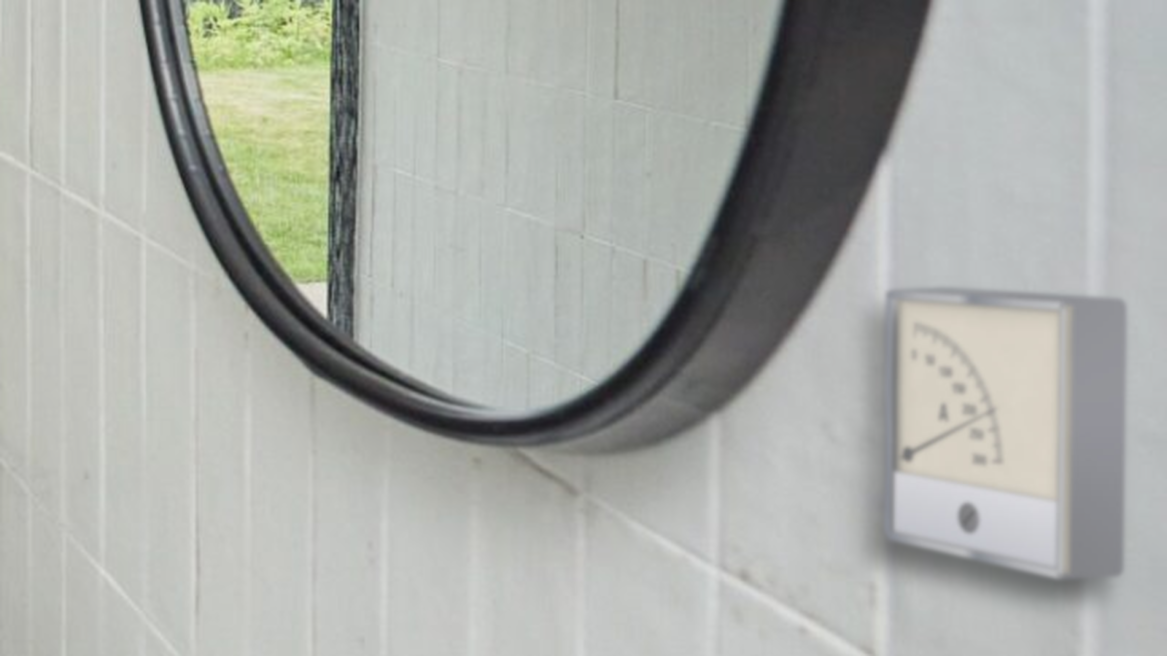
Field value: value=225 unit=A
